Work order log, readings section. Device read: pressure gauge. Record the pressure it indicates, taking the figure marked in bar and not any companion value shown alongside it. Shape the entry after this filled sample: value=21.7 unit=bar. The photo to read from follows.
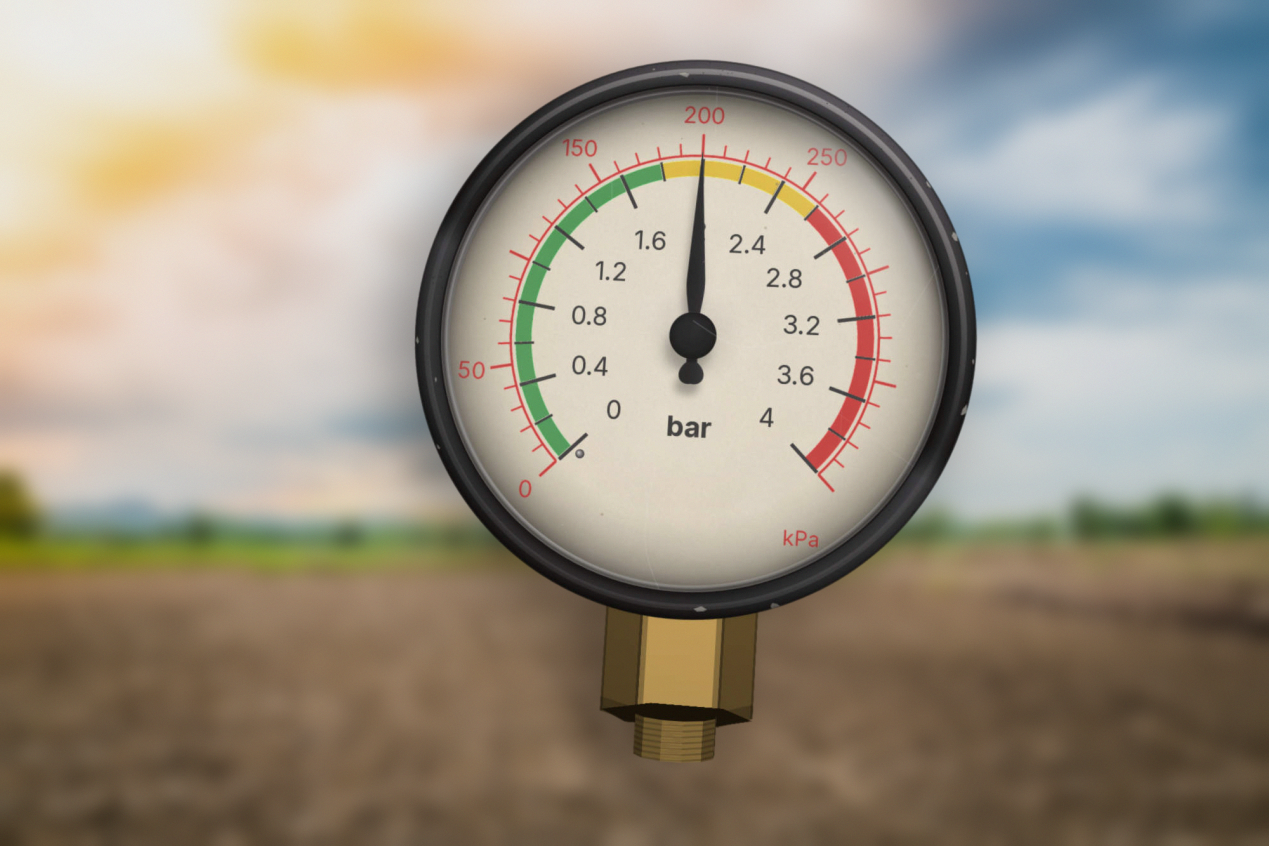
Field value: value=2 unit=bar
